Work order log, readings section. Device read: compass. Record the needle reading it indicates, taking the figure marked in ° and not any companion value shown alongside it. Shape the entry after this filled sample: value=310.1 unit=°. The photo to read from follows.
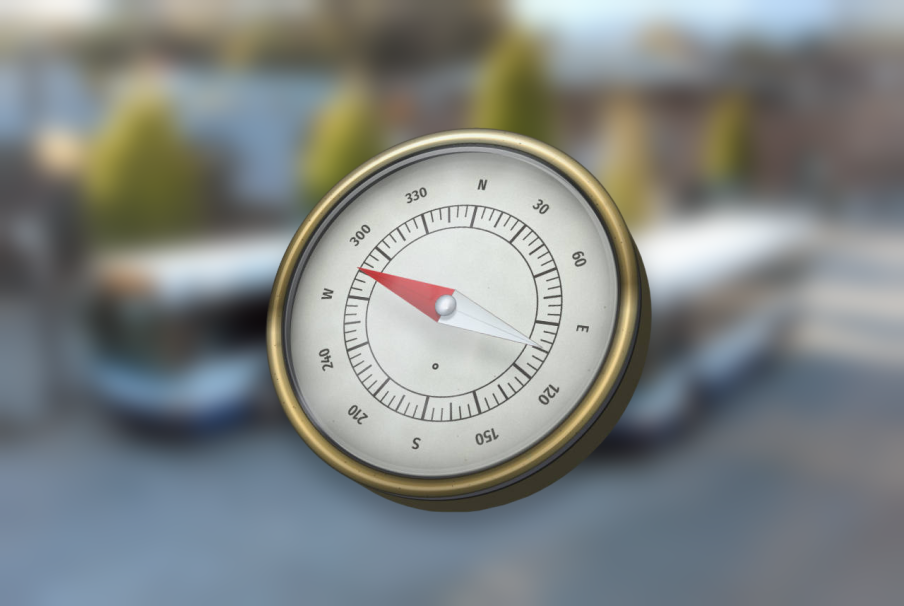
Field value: value=285 unit=°
